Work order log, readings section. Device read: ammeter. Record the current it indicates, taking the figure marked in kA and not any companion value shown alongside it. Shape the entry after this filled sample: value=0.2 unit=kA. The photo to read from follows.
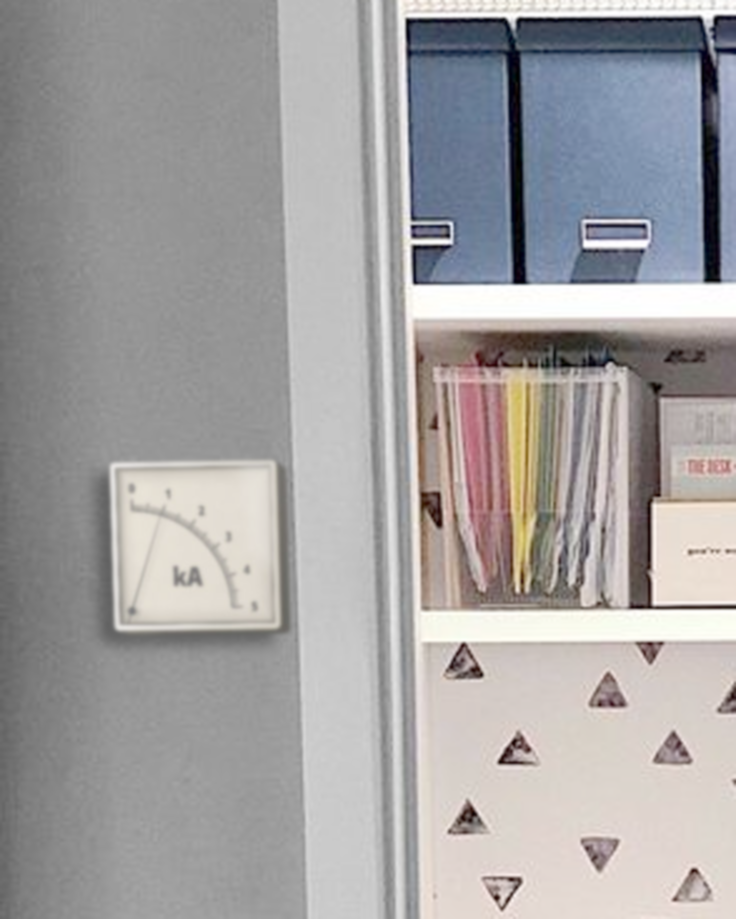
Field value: value=1 unit=kA
